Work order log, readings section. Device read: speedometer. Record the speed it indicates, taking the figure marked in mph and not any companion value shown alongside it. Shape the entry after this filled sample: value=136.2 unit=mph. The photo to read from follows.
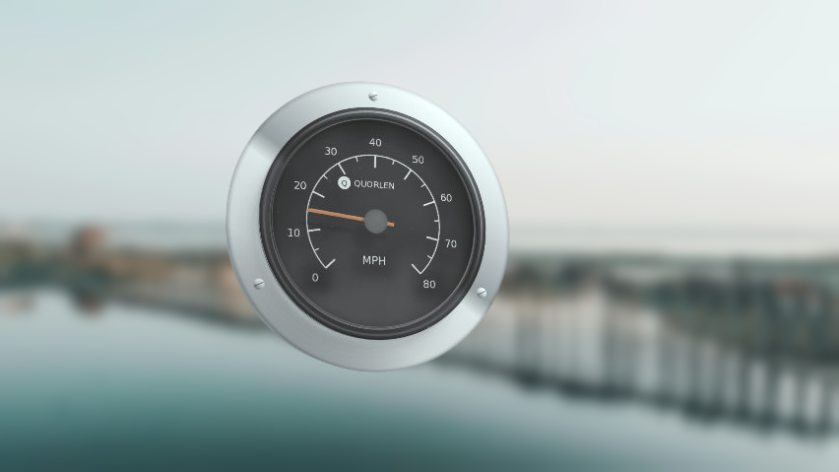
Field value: value=15 unit=mph
